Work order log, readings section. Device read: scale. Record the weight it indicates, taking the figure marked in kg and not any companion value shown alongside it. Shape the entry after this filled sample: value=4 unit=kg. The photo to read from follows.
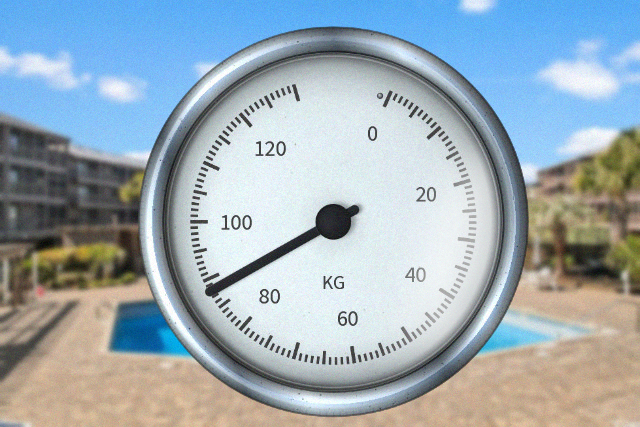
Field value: value=88 unit=kg
